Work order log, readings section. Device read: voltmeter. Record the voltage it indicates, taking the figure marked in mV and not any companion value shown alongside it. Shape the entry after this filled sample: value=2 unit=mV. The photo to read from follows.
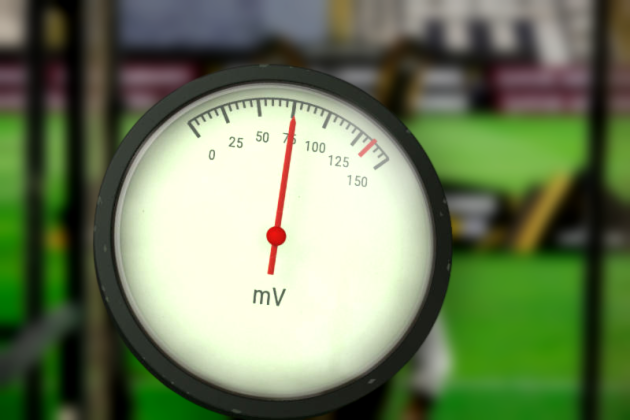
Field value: value=75 unit=mV
